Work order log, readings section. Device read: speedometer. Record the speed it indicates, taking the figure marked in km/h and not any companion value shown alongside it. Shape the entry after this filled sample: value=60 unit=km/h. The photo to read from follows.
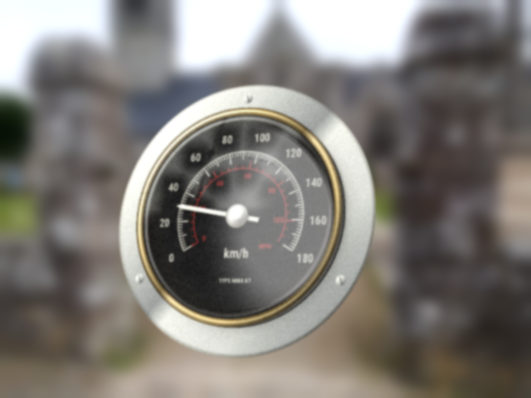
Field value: value=30 unit=km/h
